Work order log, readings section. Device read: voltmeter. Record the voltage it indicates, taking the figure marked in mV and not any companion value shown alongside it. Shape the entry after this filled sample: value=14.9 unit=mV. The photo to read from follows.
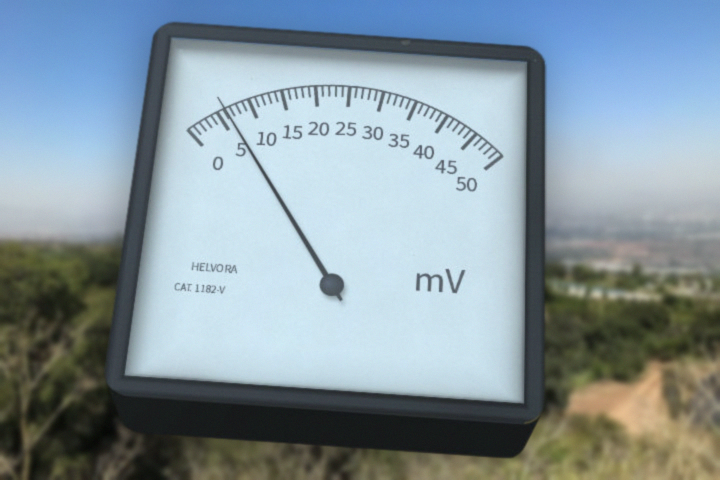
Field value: value=6 unit=mV
